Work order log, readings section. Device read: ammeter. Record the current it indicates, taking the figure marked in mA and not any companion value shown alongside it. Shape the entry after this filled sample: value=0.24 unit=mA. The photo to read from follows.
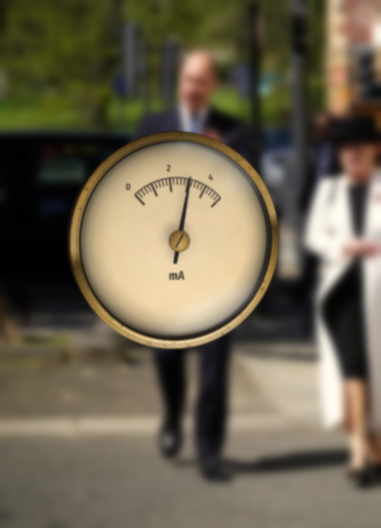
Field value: value=3 unit=mA
